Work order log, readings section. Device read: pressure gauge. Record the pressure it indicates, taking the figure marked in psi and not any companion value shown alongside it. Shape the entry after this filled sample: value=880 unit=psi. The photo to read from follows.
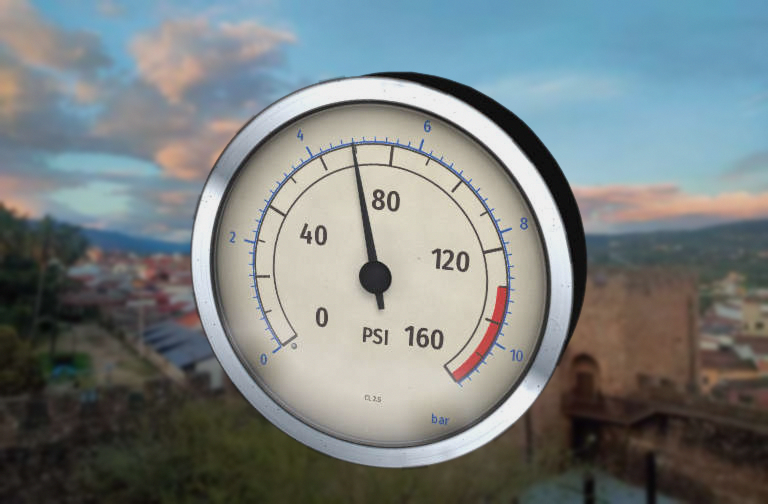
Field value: value=70 unit=psi
